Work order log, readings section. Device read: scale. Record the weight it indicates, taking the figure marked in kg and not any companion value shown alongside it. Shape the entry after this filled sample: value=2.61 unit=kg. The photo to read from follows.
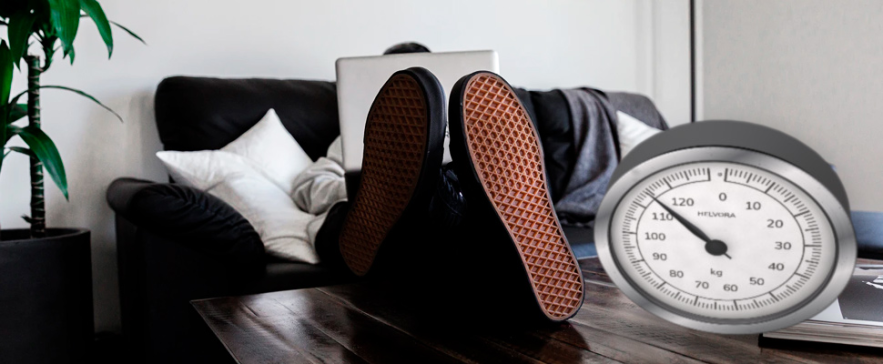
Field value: value=115 unit=kg
